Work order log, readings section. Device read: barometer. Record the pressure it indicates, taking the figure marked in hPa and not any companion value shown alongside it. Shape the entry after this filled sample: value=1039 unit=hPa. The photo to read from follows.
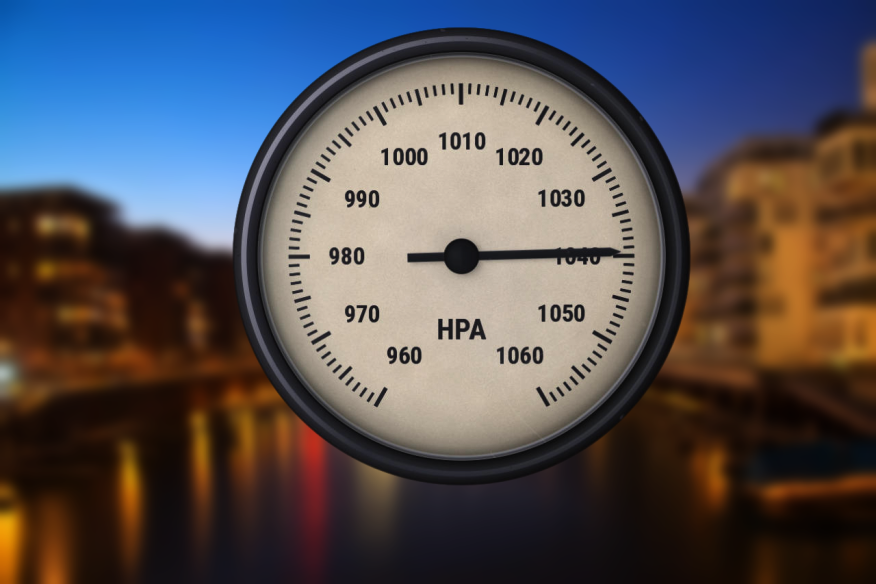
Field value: value=1039.5 unit=hPa
